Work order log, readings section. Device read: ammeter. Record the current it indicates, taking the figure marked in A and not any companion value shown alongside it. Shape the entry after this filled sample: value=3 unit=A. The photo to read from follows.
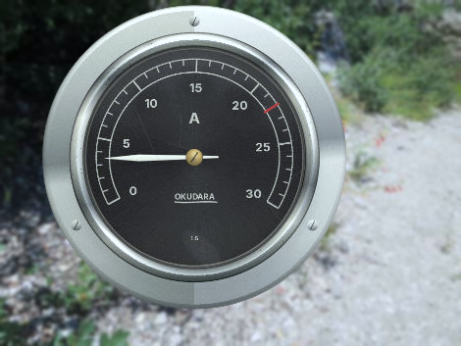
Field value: value=3.5 unit=A
